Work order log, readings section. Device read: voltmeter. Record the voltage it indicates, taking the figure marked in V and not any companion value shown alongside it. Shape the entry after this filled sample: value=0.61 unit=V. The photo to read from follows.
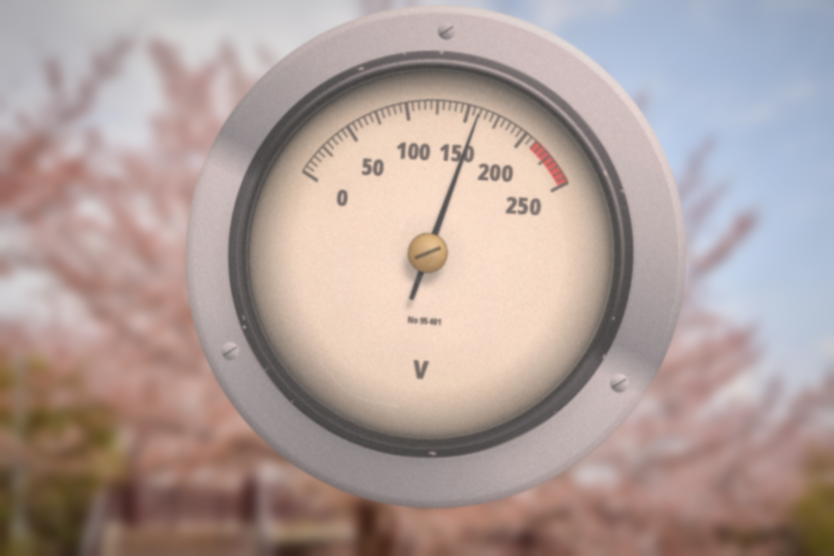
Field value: value=160 unit=V
